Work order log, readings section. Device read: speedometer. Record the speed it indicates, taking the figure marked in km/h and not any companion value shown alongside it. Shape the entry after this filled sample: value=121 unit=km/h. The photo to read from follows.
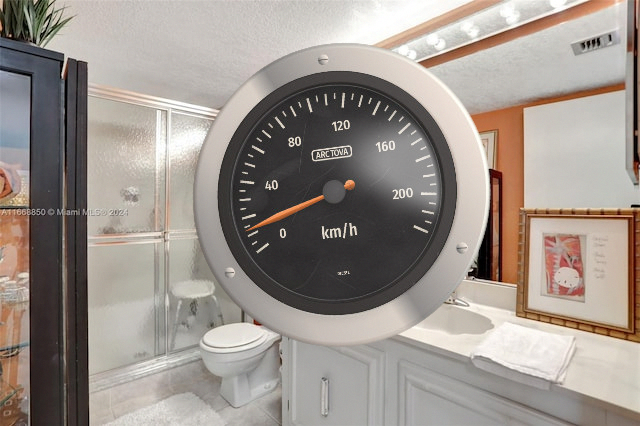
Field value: value=12.5 unit=km/h
